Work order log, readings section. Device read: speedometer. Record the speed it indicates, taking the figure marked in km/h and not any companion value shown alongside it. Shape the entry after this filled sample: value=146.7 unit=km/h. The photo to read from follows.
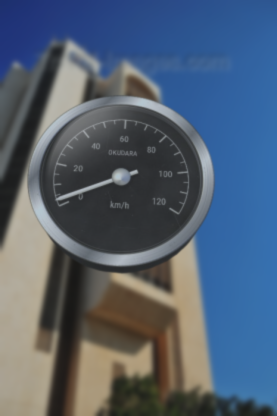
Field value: value=2.5 unit=km/h
